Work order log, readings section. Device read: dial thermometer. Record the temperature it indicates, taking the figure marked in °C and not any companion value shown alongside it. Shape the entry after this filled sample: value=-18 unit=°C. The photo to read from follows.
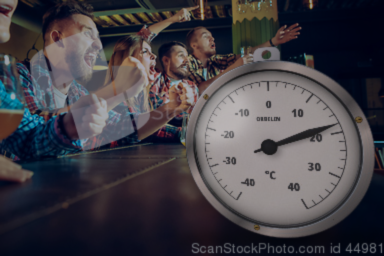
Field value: value=18 unit=°C
